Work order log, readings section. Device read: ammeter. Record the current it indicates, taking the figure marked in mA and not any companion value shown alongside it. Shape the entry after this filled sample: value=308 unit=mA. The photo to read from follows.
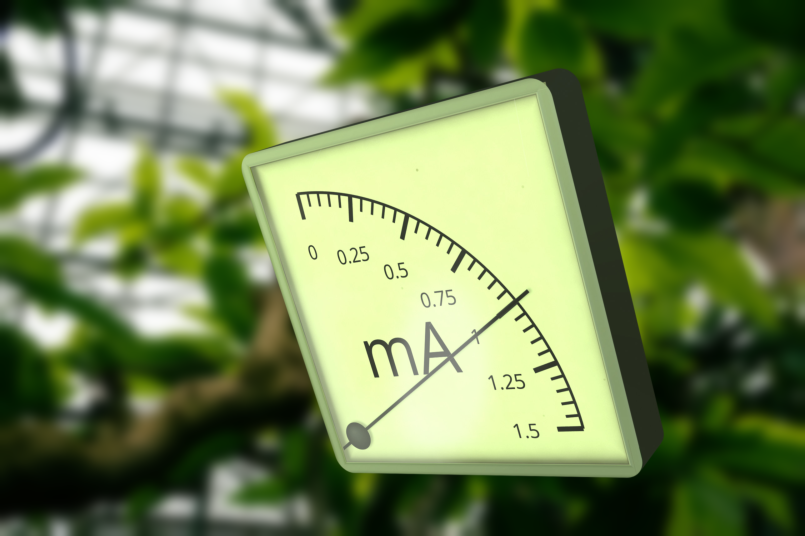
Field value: value=1 unit=mA
